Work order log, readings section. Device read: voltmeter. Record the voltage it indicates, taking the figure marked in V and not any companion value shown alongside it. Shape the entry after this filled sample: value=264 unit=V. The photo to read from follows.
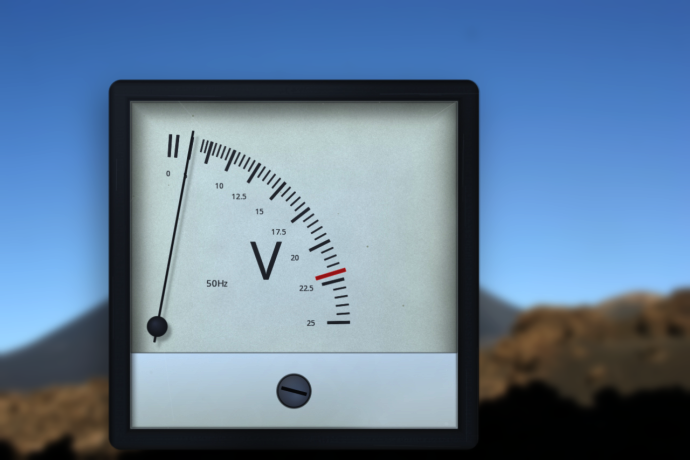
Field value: value=5 unit=V
